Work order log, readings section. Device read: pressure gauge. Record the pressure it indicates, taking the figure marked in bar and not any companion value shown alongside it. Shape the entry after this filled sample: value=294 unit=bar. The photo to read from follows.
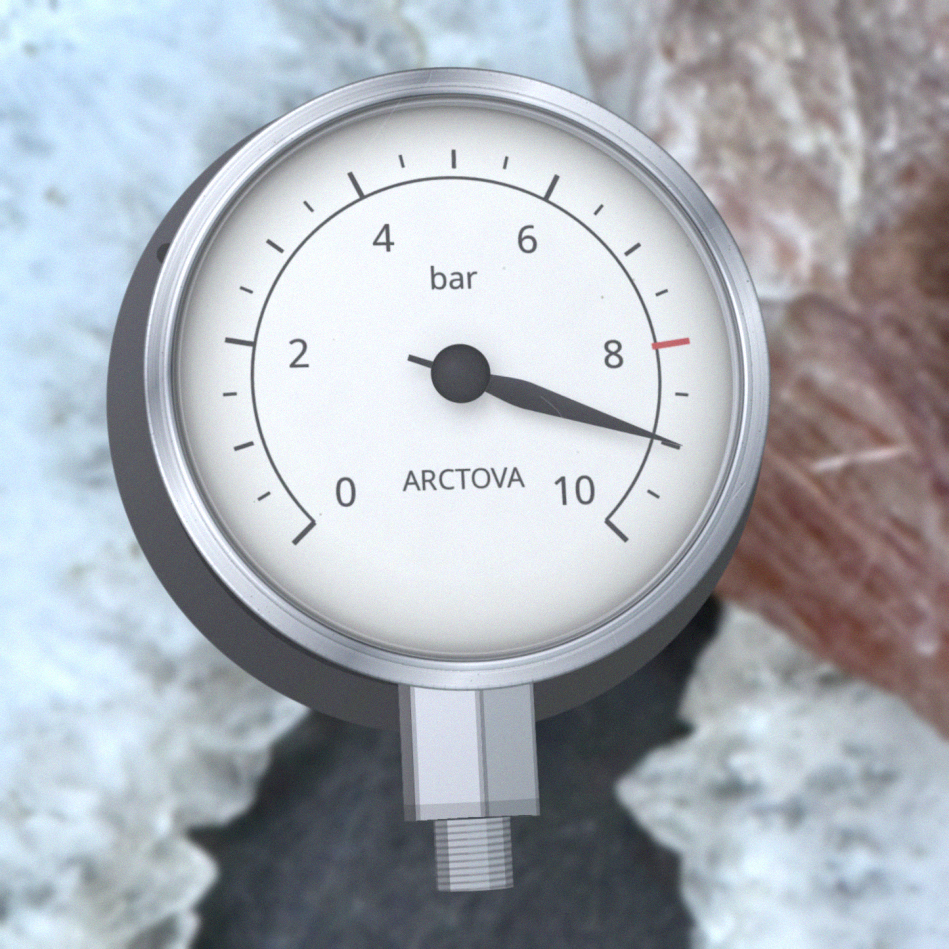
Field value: value=9 unit=bar
